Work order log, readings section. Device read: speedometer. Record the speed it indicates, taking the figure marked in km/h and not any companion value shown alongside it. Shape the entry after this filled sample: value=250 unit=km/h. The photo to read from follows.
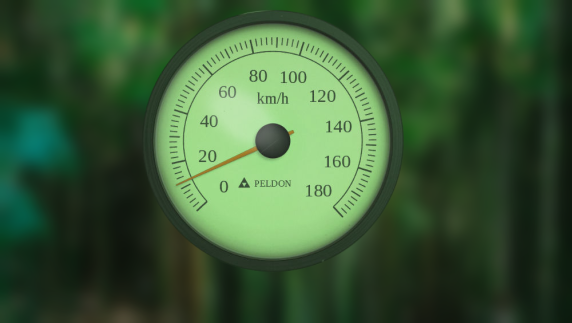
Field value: value=12 unit=km/h
